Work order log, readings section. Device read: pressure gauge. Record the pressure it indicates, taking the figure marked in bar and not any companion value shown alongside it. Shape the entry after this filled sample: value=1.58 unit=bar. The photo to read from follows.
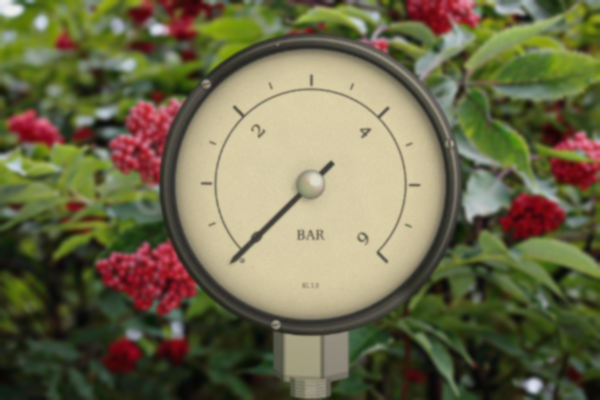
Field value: value=0 unit=bar
